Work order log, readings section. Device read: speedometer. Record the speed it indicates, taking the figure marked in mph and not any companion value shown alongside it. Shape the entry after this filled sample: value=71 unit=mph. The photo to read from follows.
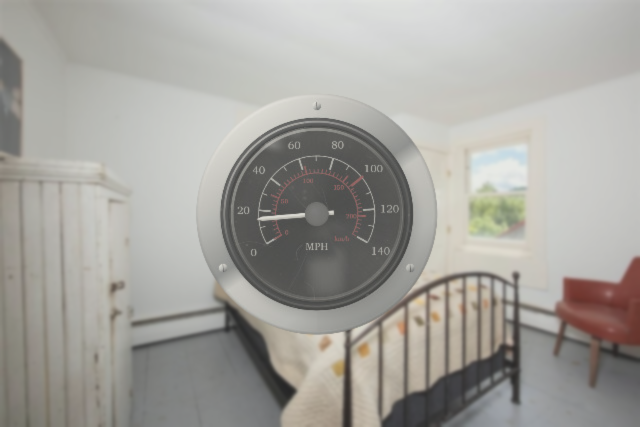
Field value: value=15 unit=mph
